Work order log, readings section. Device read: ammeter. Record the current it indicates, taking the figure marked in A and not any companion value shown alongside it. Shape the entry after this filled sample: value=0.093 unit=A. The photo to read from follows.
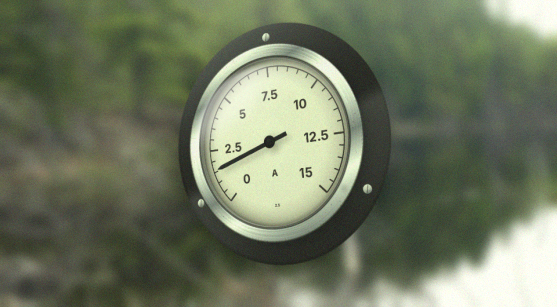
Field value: value=1.5 unit=A
